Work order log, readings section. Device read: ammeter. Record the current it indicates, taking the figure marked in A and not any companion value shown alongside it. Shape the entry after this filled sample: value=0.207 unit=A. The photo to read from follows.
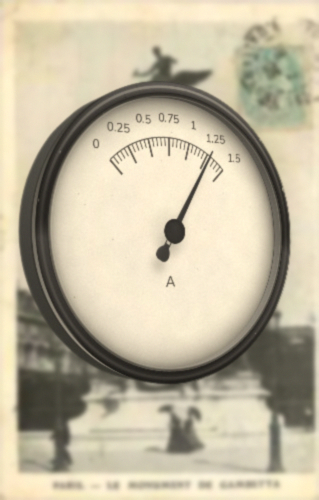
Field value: value=1.25 unit=A
